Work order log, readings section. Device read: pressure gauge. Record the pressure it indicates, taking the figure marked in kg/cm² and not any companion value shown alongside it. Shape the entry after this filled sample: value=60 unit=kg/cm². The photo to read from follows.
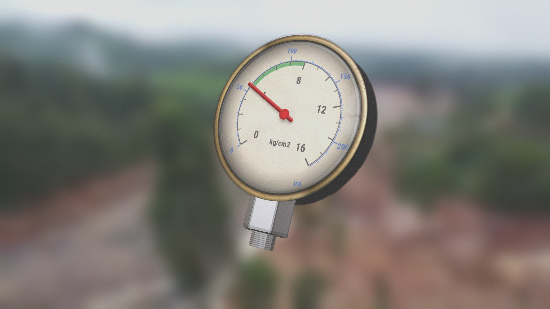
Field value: value=4 unit=kg/cm²
